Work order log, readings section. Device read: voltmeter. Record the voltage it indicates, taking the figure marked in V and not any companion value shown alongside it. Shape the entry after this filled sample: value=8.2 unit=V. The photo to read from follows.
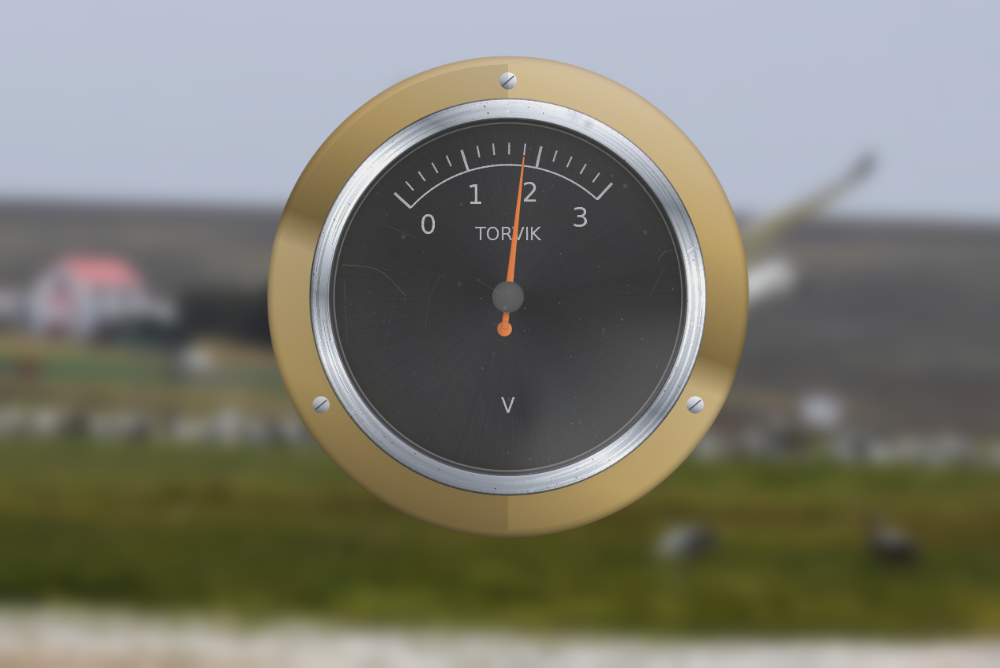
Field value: value=1.8 unit=V
